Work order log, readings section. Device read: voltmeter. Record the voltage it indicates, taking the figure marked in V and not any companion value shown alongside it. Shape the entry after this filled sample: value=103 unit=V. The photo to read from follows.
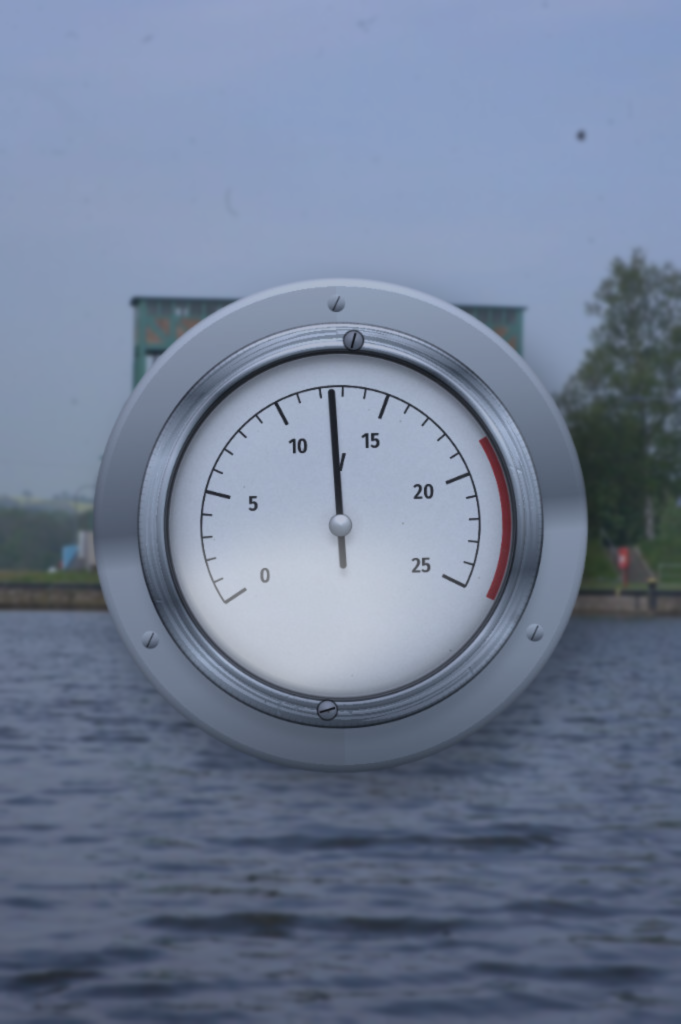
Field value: value=12.5 unit=V
